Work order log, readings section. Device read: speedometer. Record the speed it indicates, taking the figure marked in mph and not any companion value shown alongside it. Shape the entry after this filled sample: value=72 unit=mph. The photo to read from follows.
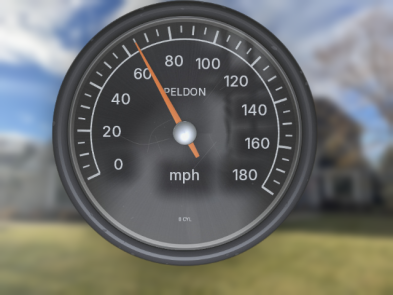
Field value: value=65 unit=mph
